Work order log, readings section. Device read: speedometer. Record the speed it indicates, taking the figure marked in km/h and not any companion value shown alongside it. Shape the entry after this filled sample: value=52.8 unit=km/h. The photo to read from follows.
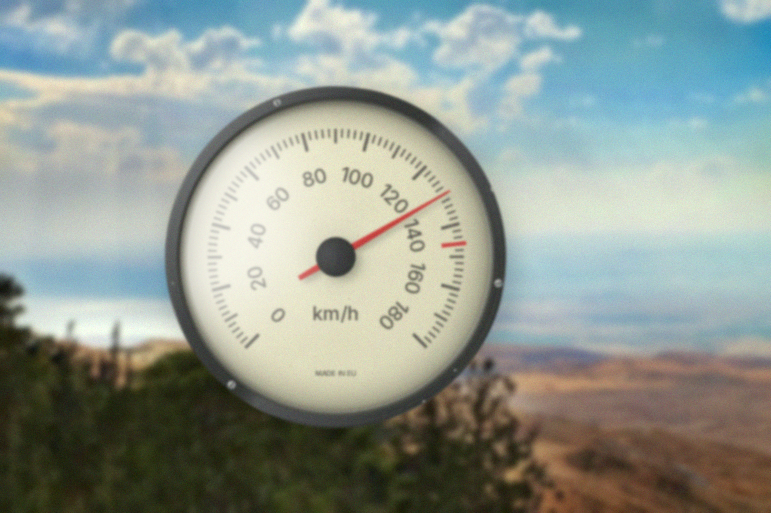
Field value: value=130 unit=km/h
